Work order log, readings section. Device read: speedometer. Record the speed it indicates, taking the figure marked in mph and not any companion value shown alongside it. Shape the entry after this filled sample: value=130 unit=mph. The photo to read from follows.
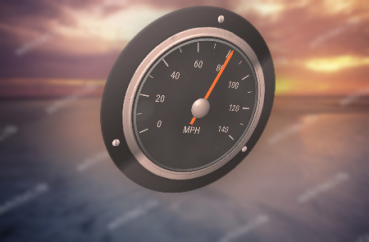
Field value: value=80 unit=mph
